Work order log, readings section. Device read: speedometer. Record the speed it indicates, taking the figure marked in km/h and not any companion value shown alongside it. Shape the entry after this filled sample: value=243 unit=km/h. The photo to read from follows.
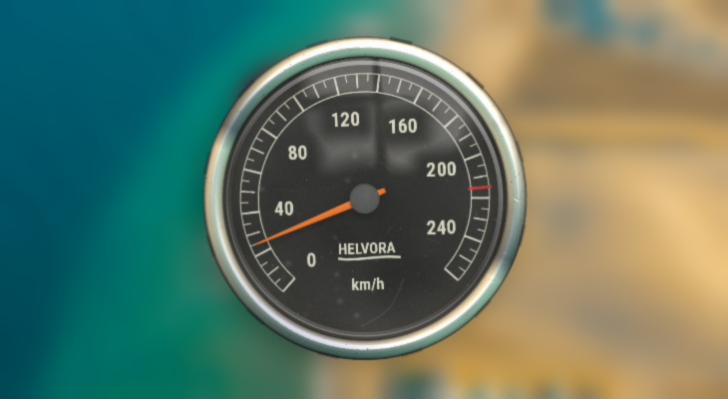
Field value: value=25 unit=km/h
